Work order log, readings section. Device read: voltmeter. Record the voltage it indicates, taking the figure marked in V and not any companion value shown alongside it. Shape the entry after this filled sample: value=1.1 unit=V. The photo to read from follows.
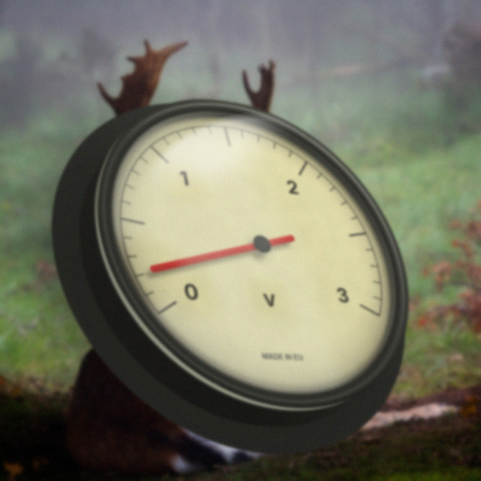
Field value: value=0.2 unit=V
